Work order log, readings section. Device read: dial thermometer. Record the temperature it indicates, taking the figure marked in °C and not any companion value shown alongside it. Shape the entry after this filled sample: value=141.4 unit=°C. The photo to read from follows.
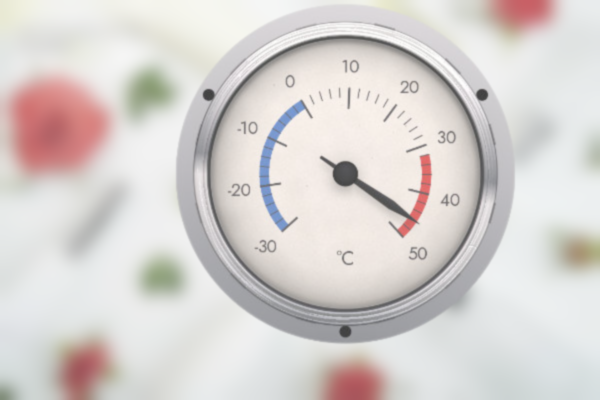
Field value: value=46 unit=°C
